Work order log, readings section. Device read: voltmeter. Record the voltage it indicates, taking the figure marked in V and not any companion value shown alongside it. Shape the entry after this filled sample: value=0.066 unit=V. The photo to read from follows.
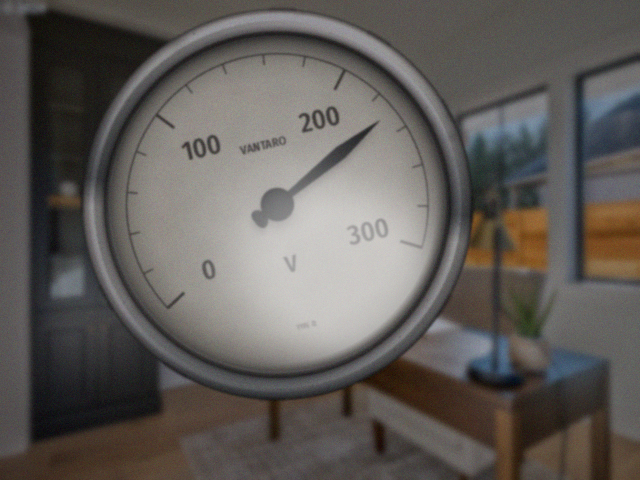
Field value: value=230 unit=V
